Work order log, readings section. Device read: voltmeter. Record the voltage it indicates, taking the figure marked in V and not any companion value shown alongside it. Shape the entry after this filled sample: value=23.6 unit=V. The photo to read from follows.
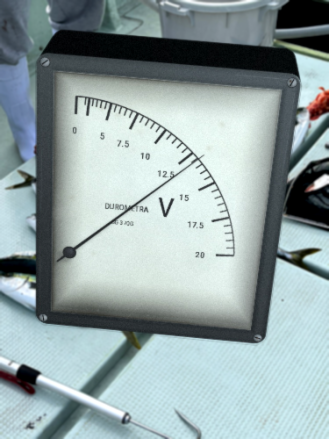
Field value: value=13 unit=V
